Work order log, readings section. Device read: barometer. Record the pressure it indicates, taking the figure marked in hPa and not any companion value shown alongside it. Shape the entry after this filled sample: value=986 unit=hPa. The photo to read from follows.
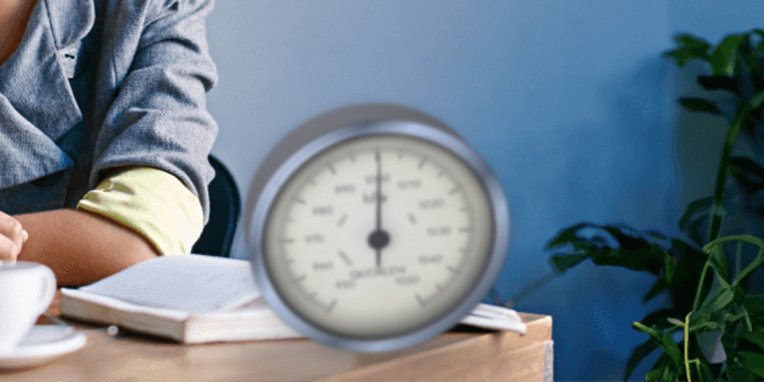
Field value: value=1000 unit=hPa
